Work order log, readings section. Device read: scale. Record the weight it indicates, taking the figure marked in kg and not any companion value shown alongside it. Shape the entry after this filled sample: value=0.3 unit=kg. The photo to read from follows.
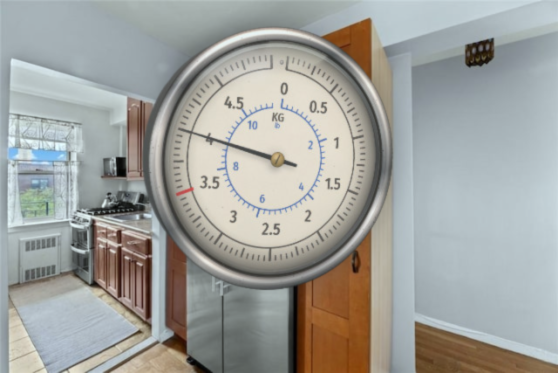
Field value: value=4 unit=kg
